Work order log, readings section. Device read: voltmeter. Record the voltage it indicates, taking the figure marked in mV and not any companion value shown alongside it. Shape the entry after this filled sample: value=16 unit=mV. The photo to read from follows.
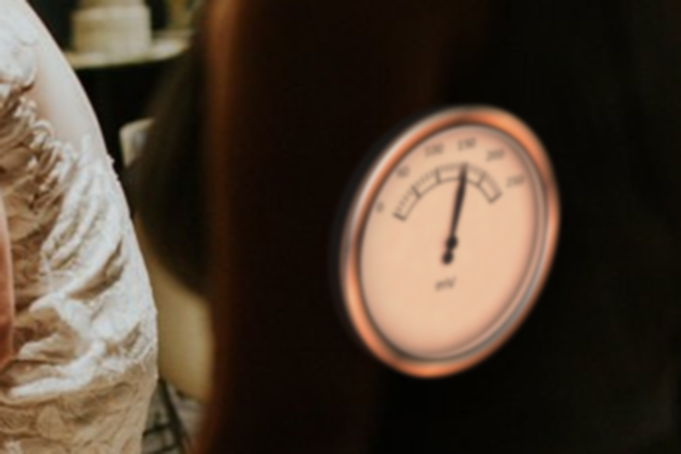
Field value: value=150 unit=mV
